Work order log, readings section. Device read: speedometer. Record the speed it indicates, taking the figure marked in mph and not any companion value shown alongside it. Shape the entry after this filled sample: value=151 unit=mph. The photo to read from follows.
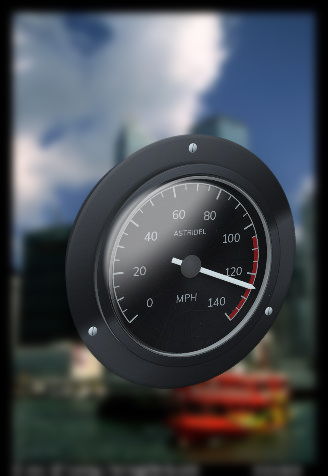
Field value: value=125 unit=mph
